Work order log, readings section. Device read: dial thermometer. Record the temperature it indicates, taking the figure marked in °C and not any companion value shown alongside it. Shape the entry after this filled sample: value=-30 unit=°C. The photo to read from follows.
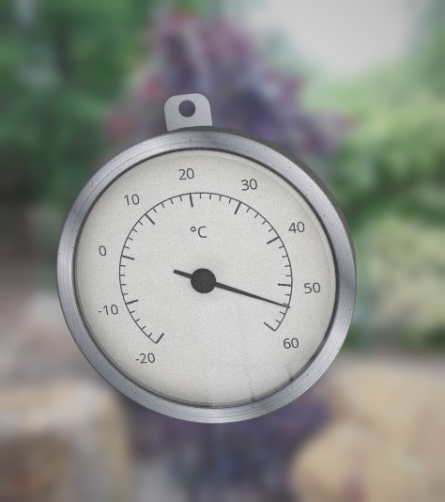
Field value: value=54 unit=°C
